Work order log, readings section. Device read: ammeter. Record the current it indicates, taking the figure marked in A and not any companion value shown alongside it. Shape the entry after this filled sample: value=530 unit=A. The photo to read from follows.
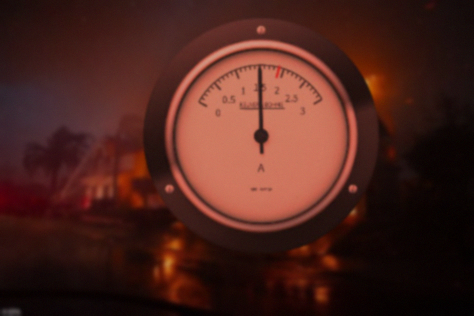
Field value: value=1.5 unit=A
